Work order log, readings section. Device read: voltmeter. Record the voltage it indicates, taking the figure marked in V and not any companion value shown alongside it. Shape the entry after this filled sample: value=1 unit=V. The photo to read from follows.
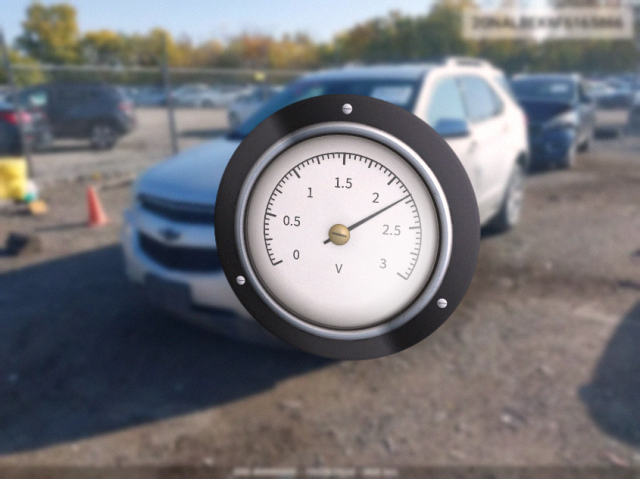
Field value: value=2.2 unit=V
